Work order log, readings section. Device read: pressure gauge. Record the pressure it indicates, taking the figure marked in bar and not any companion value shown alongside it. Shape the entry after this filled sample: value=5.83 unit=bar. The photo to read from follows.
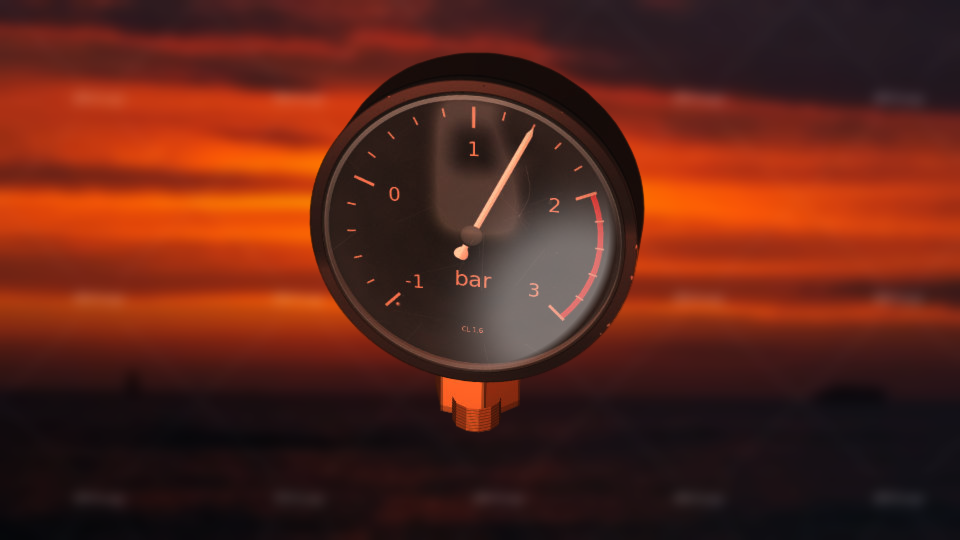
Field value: value=1.4 unit=bar
